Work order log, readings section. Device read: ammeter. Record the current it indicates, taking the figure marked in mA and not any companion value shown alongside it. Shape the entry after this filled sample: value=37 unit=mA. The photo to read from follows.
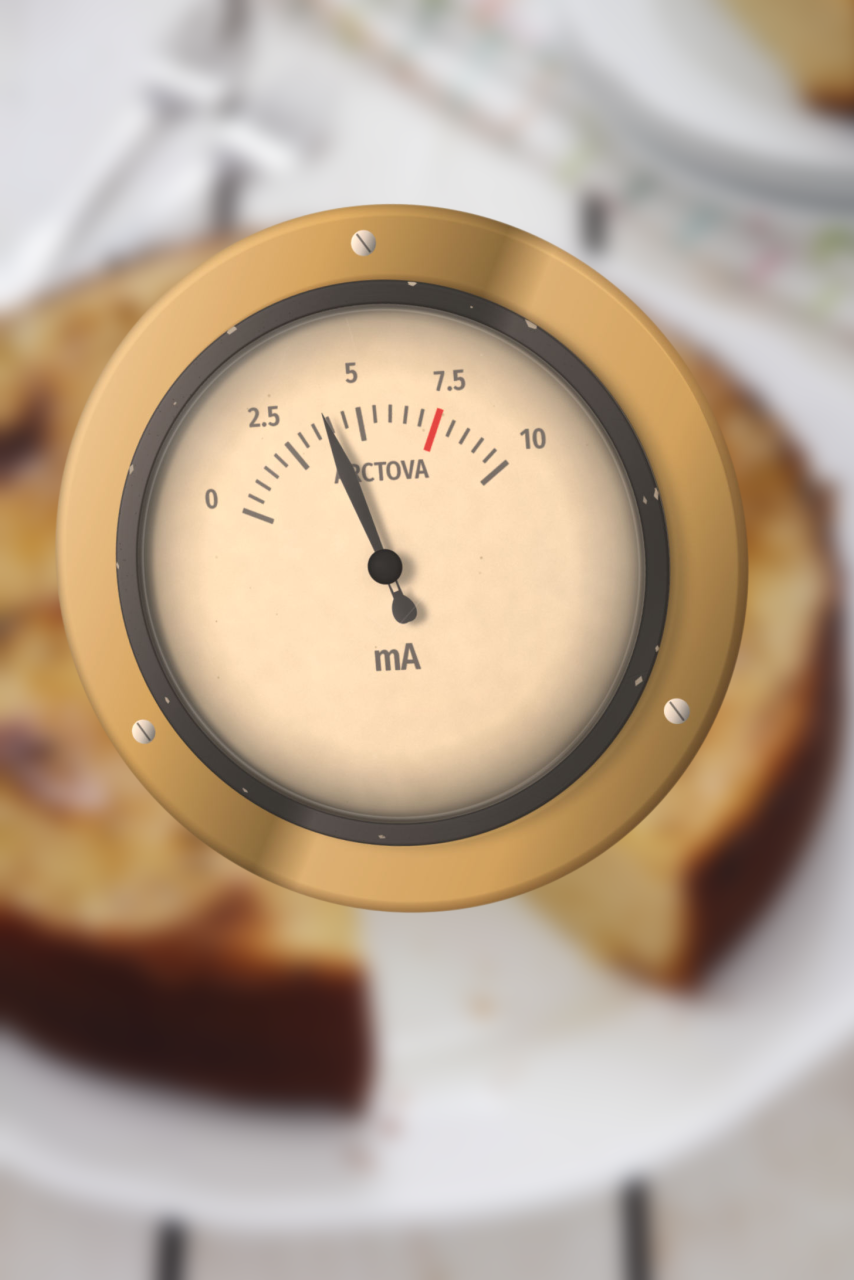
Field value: value=4 unit=mA
